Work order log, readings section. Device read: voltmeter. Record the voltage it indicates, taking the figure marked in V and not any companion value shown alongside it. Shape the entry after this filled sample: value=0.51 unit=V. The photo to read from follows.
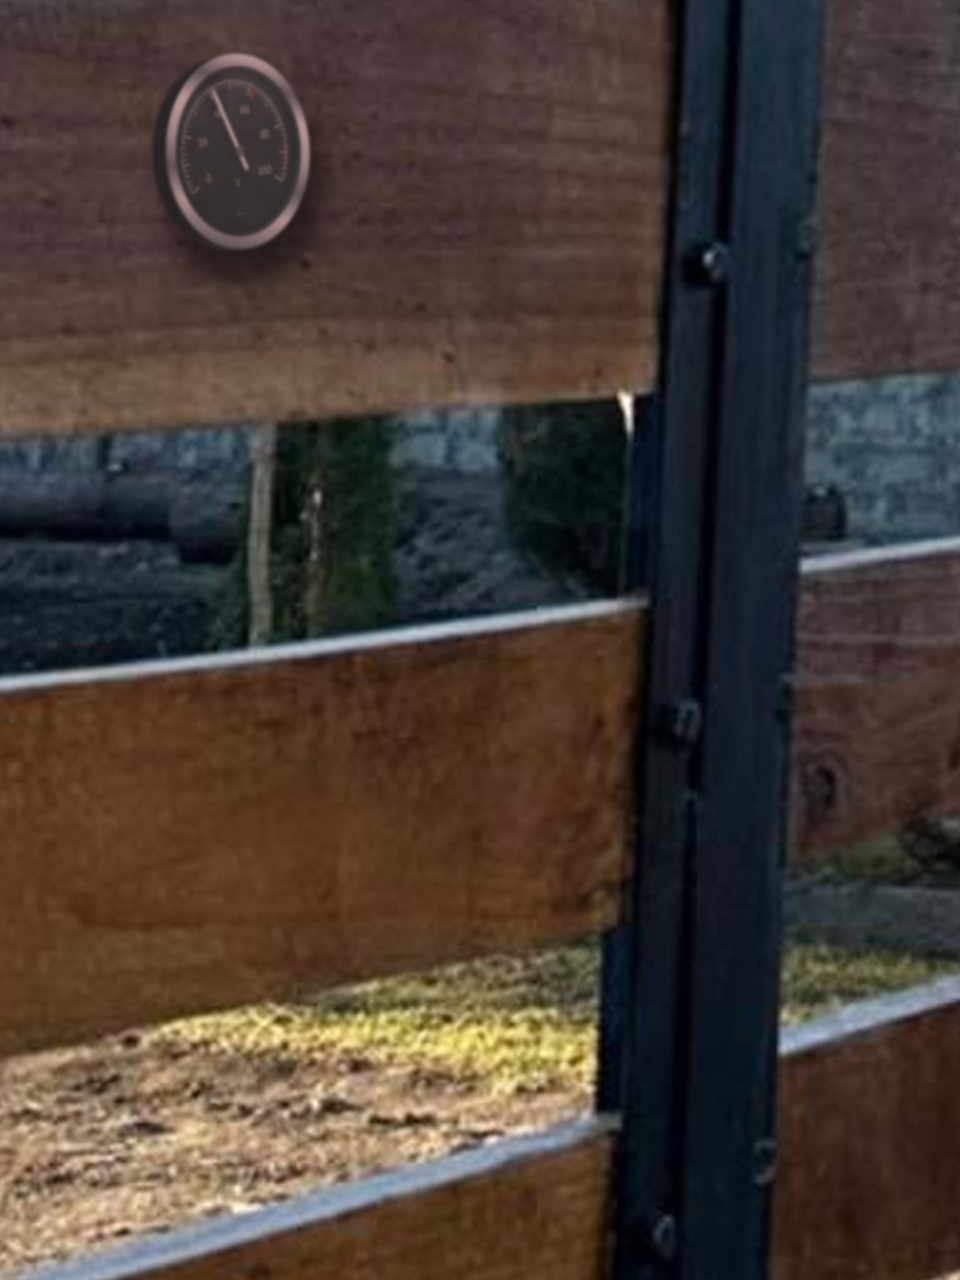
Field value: value=40 unit=V
